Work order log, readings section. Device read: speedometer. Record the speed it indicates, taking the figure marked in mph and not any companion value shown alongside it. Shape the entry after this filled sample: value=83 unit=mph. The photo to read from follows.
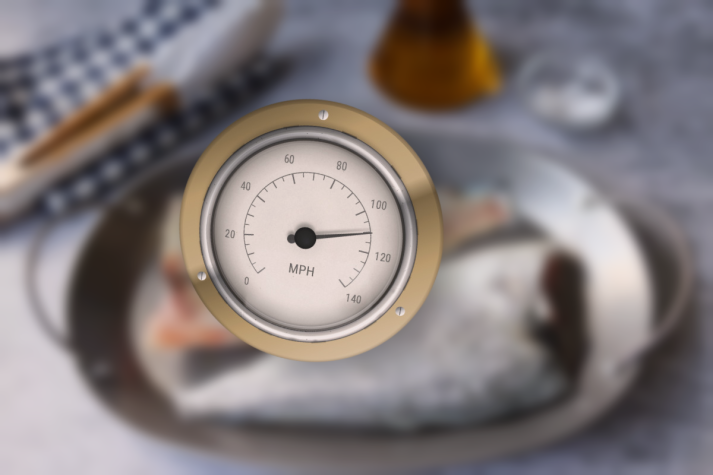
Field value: value=110 unit=mph
